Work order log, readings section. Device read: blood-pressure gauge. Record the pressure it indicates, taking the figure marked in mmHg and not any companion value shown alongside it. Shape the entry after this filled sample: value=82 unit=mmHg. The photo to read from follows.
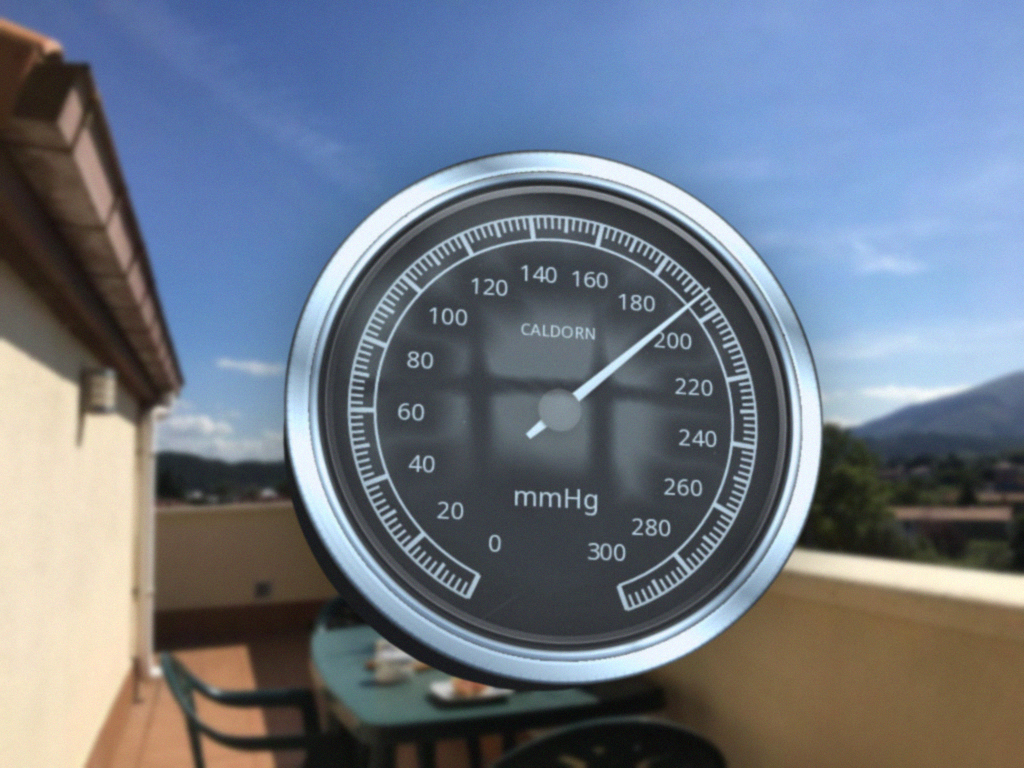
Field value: value=194 unit=mmHg
